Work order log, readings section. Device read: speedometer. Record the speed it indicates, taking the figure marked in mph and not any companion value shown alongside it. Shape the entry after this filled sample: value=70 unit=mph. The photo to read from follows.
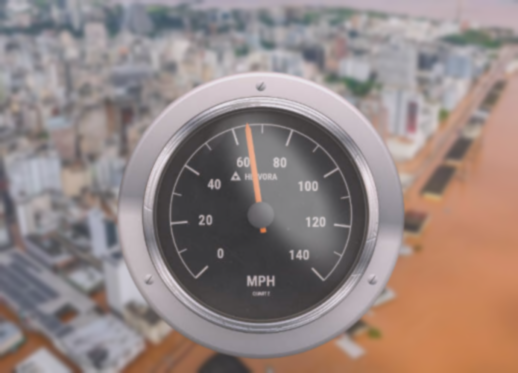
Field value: value=65 unit=mph
